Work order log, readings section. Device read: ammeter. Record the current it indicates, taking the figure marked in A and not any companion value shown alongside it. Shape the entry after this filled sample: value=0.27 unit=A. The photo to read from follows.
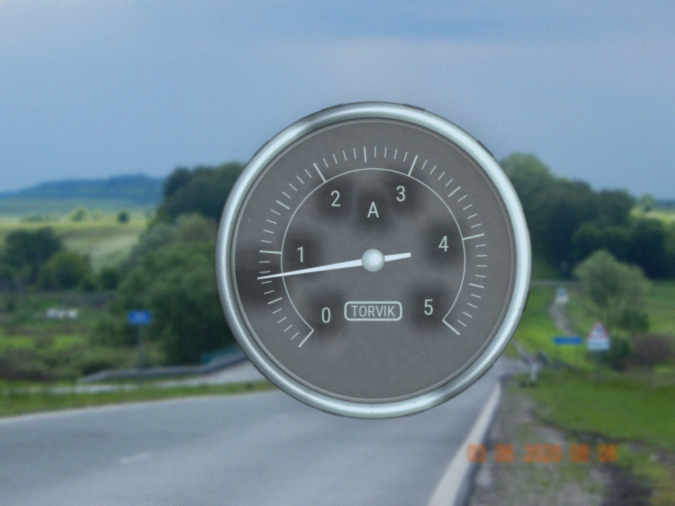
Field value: value=0.75 unit=A
